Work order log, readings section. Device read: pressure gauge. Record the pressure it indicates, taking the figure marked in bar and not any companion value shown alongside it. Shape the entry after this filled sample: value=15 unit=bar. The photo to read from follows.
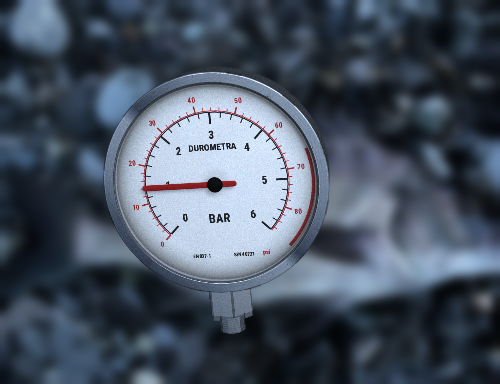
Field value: value=1 unit=bar
